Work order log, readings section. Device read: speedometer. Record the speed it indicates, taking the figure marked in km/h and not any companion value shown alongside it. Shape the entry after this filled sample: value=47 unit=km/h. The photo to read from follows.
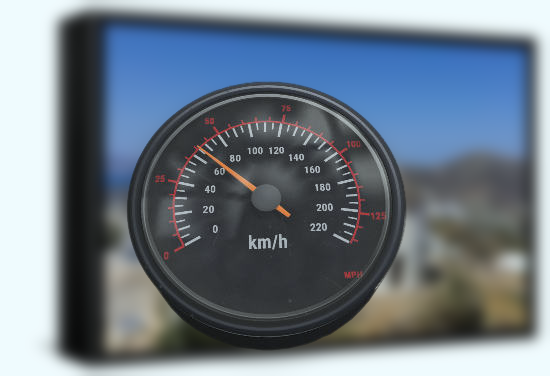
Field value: value=65 unit=km/h
